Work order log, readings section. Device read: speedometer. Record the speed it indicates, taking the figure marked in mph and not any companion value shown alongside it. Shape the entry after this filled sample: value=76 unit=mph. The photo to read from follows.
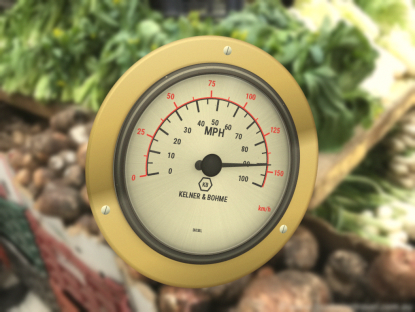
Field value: value=90 unit=mph
